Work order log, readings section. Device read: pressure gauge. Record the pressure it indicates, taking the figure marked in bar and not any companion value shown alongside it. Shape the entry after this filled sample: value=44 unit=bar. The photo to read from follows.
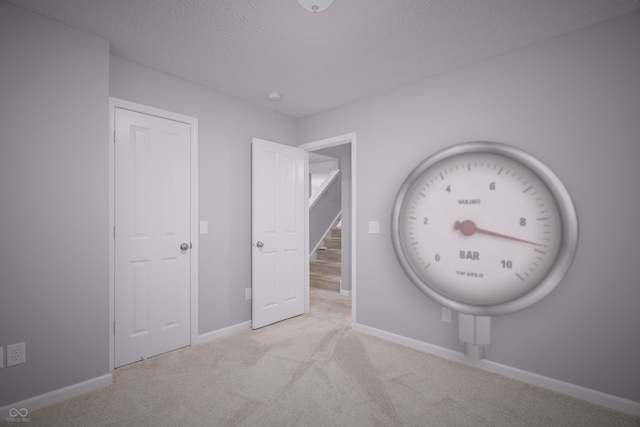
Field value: value=8.8 unit=bar
